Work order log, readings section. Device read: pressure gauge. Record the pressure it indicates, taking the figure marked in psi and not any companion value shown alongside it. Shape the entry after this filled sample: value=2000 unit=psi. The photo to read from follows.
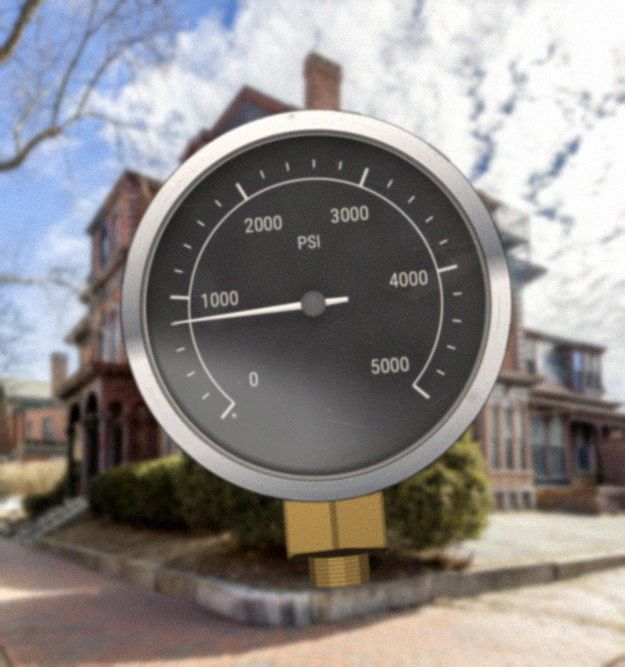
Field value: value=800 unit=psi
